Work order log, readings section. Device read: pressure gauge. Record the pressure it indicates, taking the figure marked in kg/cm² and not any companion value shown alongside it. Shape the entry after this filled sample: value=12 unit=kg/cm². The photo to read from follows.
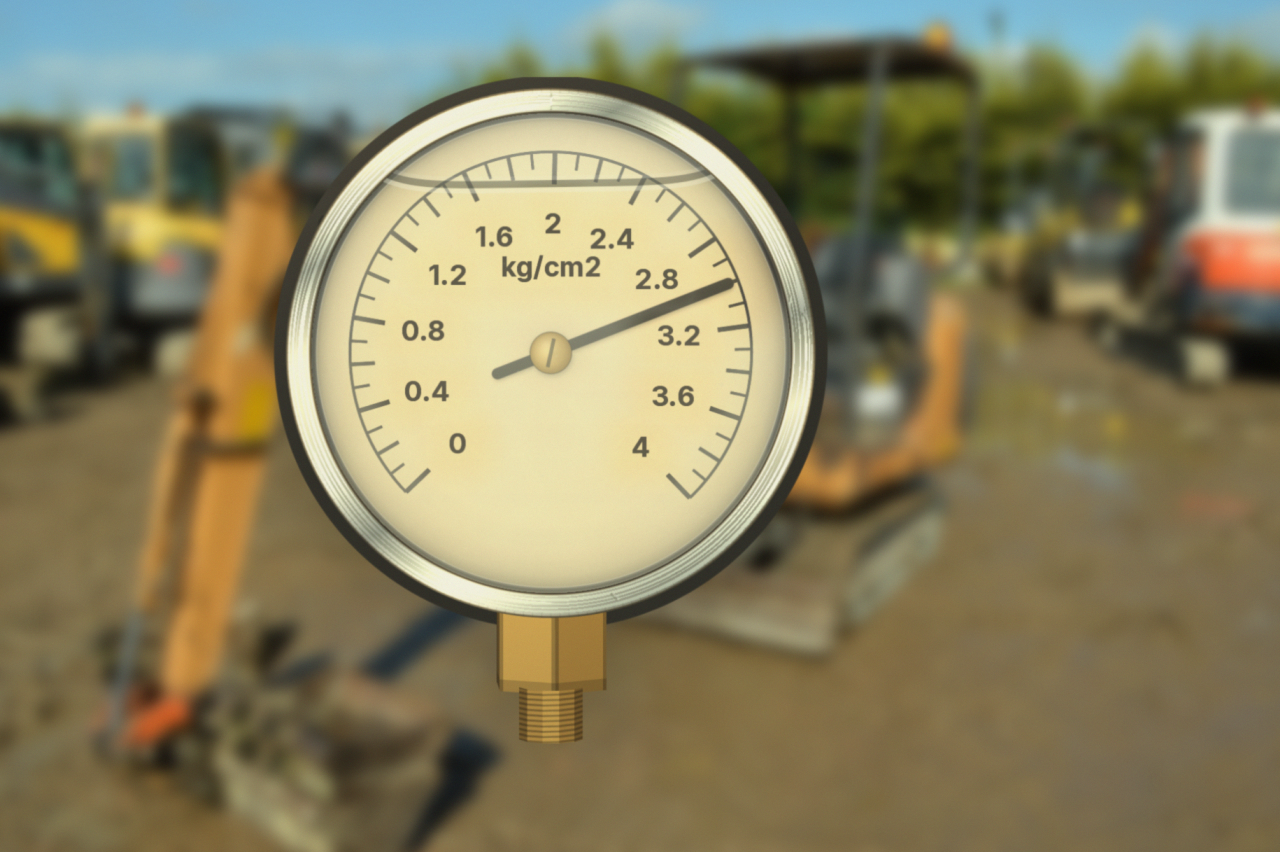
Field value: value=3 unit=kg/cm²
